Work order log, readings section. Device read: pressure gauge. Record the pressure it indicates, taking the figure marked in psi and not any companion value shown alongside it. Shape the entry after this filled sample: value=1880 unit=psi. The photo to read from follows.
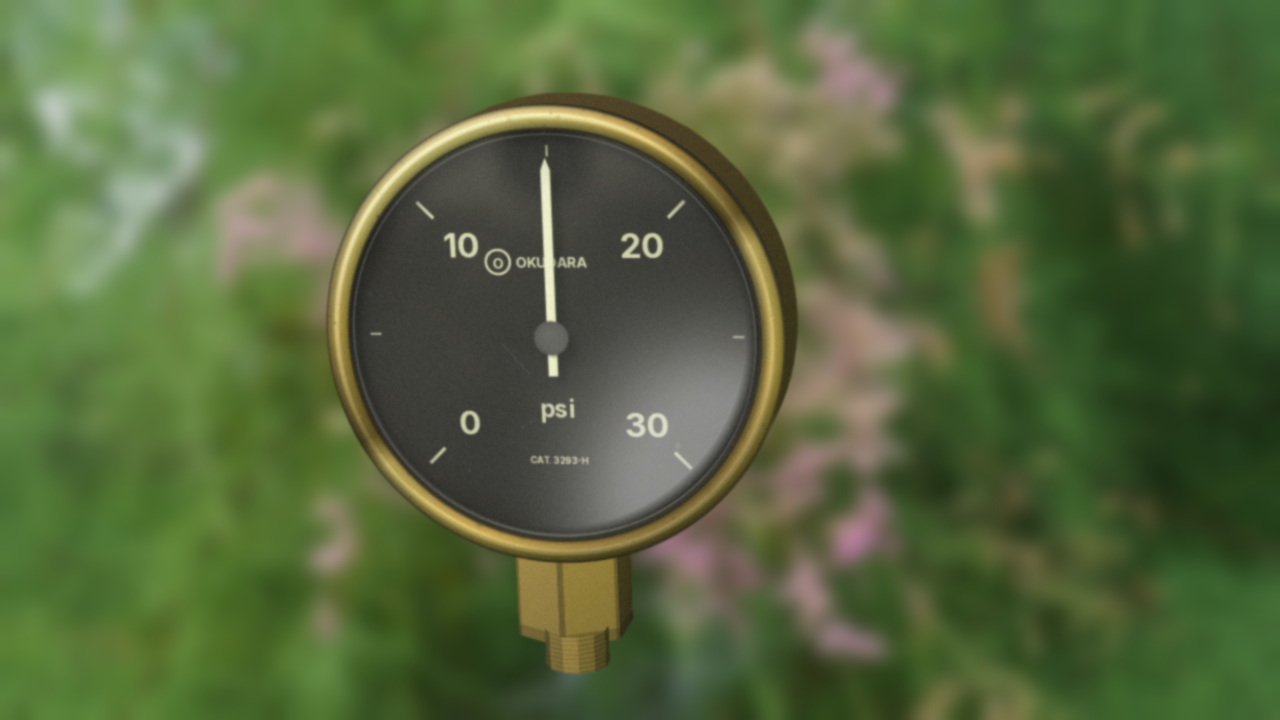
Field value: value=15 unit=psi
